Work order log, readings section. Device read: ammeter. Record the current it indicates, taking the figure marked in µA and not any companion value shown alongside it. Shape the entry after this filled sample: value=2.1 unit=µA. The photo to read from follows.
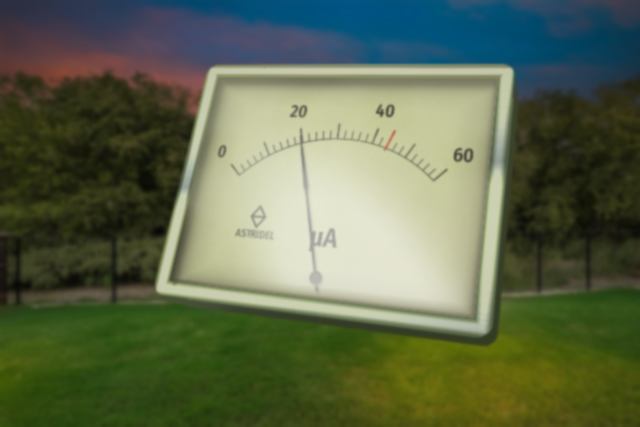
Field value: value=20 unit=µA
